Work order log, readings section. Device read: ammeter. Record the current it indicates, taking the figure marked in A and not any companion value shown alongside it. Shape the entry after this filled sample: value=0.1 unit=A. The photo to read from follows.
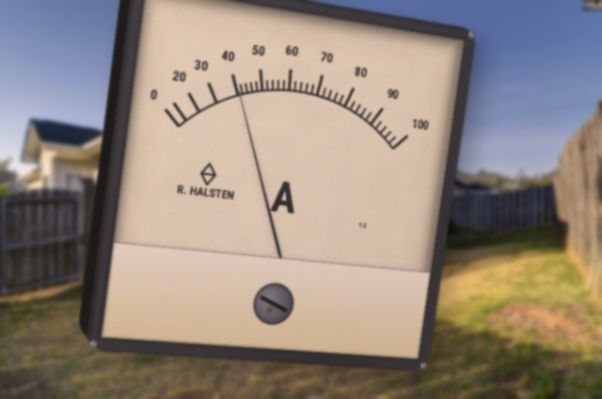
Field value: value=40 unit=A
